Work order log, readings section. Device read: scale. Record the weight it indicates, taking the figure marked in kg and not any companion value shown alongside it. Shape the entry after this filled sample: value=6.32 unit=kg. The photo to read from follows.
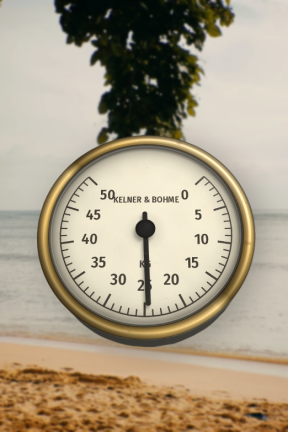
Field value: value=24.5 unit=kg
